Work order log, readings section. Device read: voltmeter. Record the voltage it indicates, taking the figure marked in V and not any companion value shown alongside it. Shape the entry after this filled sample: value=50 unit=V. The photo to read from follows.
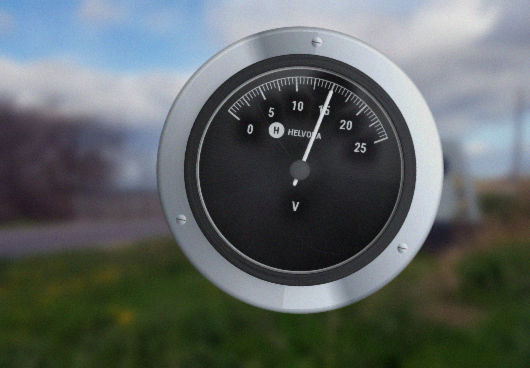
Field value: value=15 unit=V
